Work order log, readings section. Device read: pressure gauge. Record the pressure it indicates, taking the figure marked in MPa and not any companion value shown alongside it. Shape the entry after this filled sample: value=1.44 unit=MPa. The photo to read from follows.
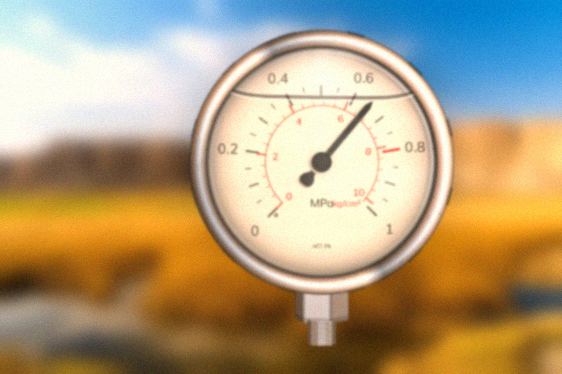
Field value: value=0.65 unit=MPa
